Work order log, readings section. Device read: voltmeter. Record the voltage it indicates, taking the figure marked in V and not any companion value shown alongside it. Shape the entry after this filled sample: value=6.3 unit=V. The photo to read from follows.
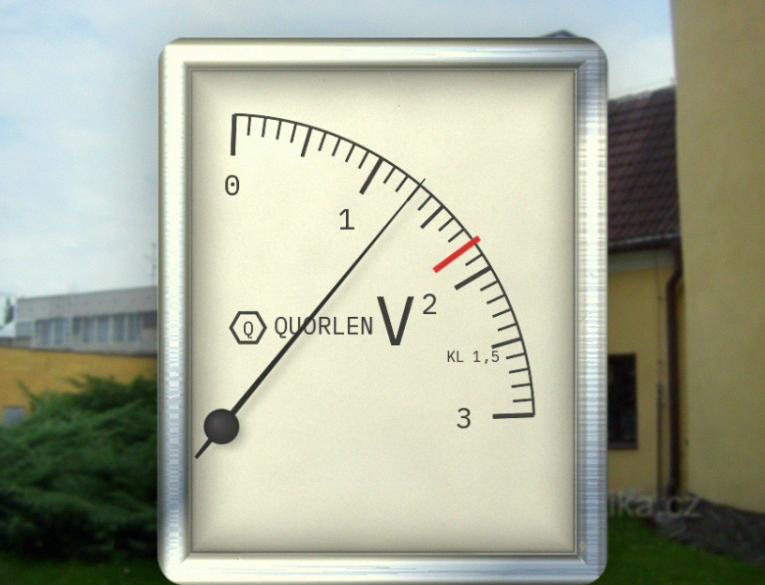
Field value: value=1.3 unit=V
